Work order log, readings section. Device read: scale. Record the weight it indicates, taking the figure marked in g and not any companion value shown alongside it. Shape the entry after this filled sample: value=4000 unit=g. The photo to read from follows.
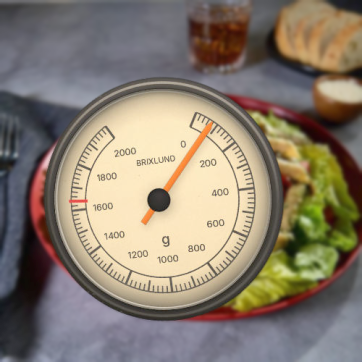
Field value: value=80 unit=g
